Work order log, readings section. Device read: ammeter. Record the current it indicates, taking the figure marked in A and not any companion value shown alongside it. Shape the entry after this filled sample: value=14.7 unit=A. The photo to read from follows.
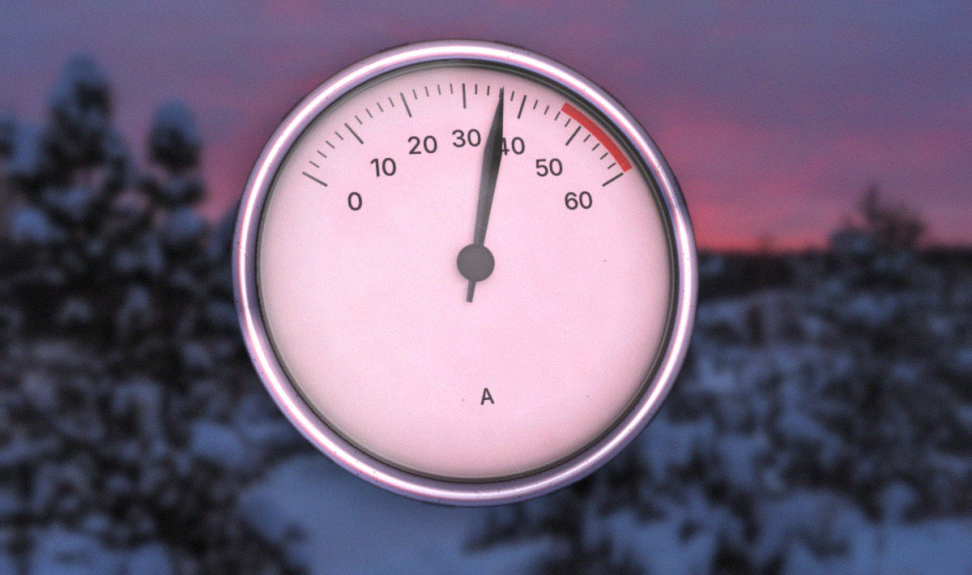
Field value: value=36 unit=A
